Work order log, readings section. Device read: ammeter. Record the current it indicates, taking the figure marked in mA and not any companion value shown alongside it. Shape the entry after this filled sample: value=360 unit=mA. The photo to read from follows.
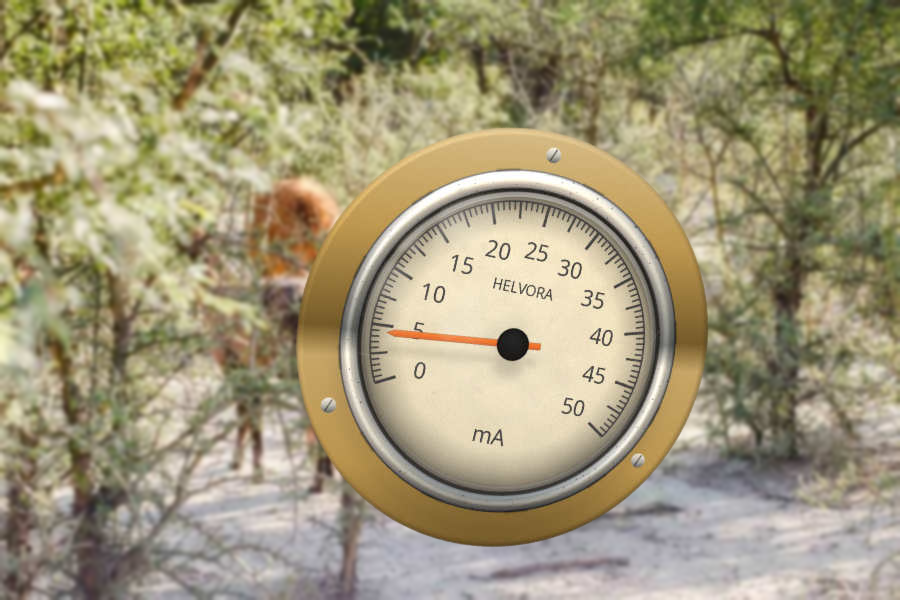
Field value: value=4.5 unit=mA
